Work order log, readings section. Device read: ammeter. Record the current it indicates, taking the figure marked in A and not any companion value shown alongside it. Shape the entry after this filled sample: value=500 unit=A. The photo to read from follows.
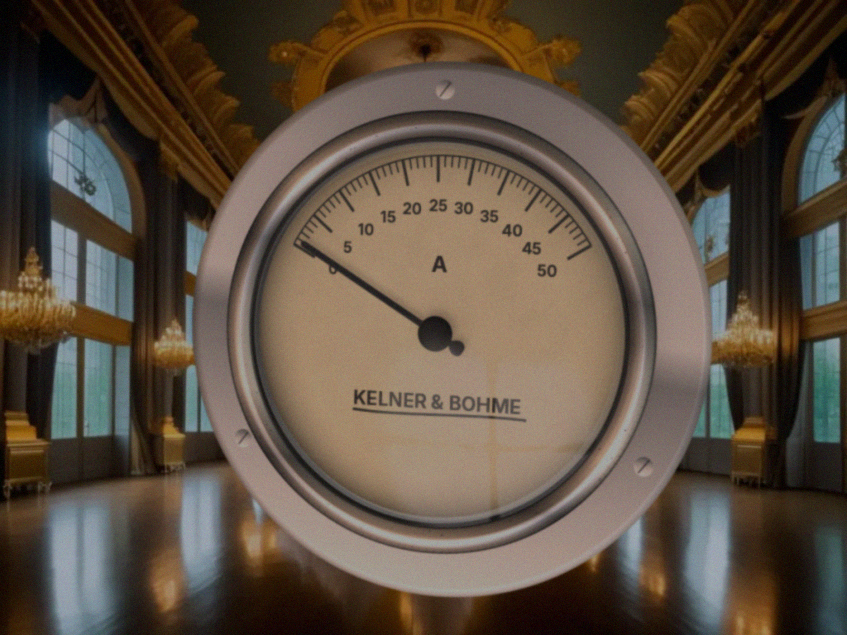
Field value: value=1 unit=A
